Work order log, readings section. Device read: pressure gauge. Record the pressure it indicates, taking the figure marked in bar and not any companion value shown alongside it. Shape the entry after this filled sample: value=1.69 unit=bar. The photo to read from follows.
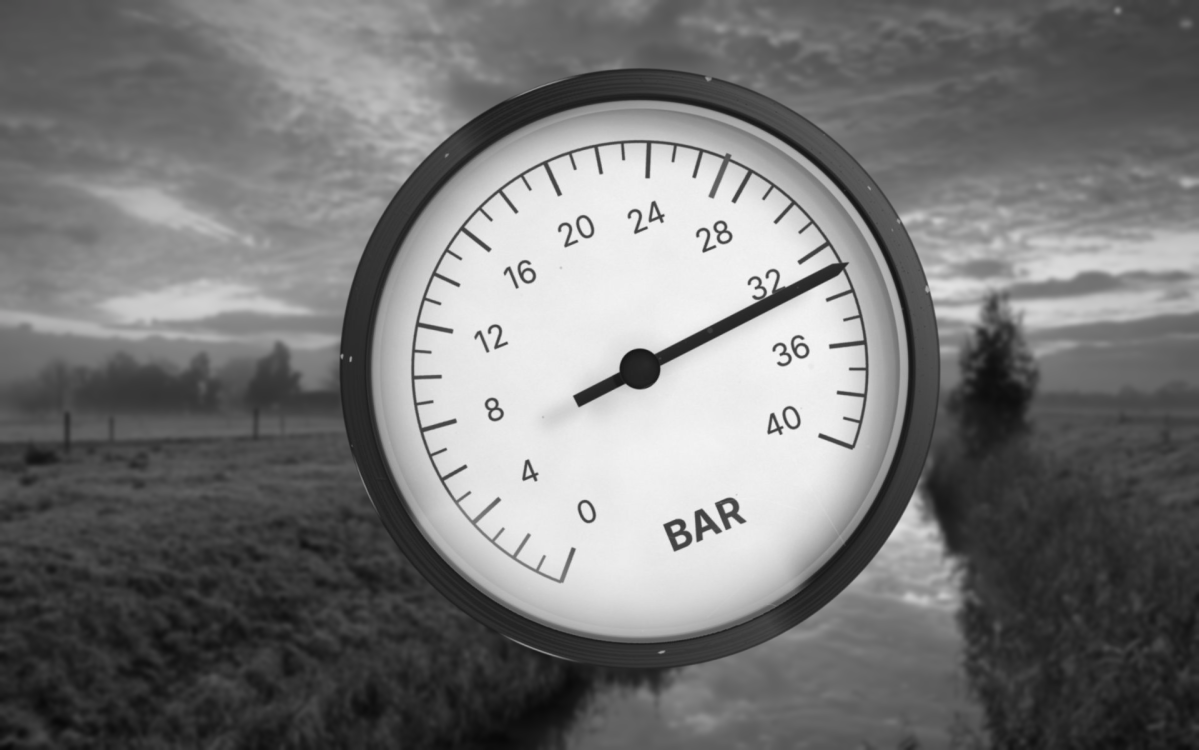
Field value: value=33 unit=bar
